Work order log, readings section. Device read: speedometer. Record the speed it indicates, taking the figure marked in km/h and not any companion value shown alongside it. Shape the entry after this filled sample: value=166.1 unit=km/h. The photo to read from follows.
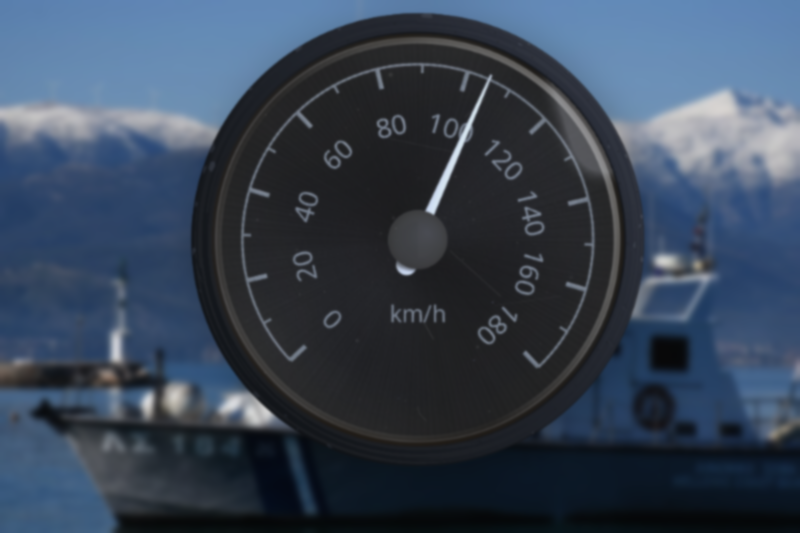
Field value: value=105 unit=km/h
